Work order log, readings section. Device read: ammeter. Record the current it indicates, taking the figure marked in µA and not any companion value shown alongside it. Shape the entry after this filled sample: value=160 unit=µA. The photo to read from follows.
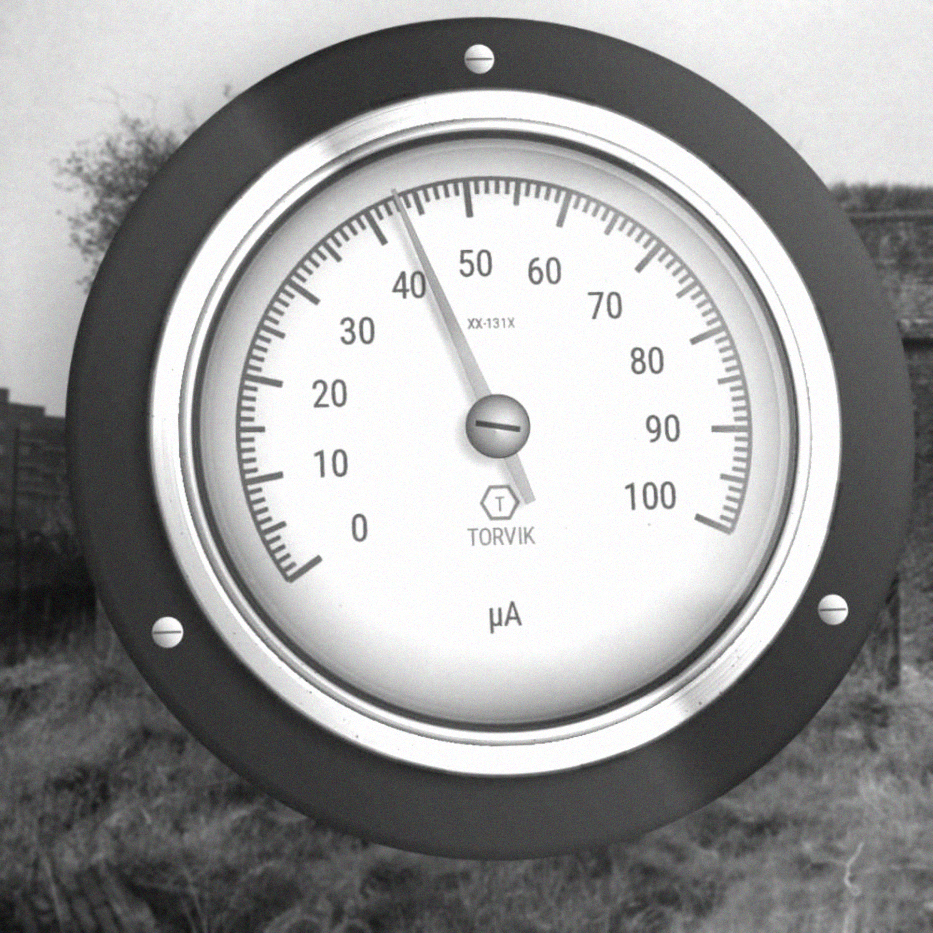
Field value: value=43 unit=µA
